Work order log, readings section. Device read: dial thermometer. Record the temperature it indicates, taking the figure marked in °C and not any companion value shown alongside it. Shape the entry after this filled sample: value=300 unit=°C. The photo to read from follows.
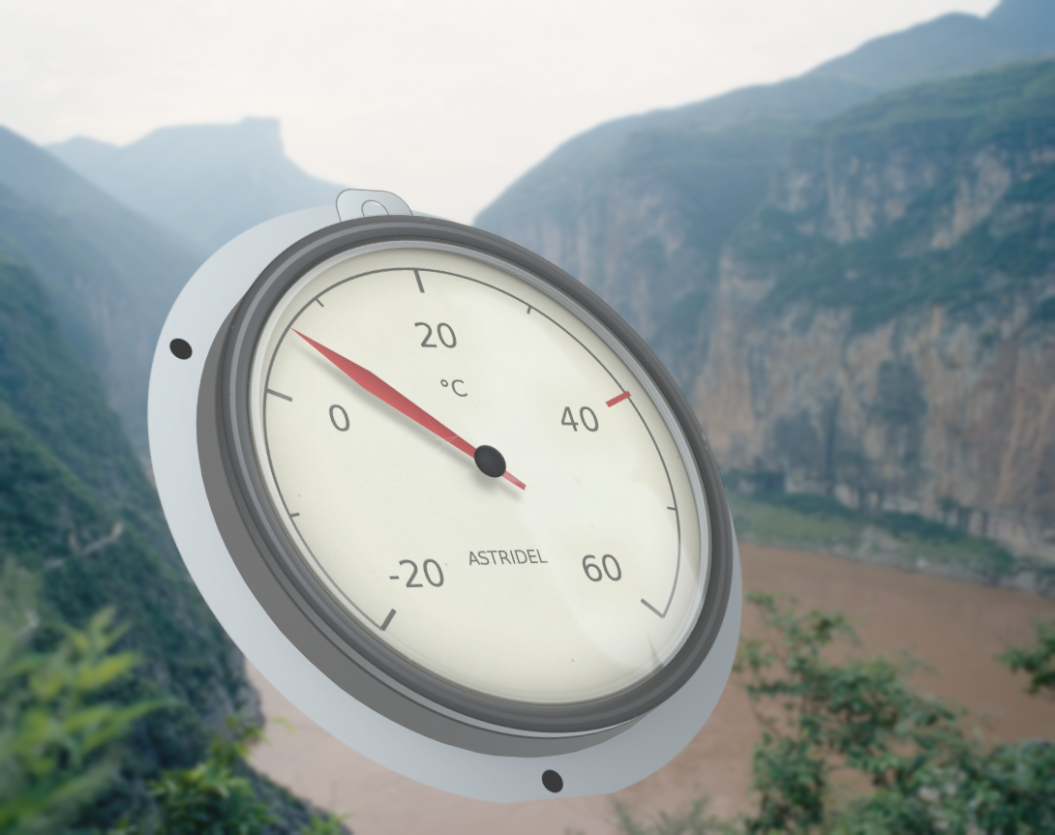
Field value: value=5 unit=°C
